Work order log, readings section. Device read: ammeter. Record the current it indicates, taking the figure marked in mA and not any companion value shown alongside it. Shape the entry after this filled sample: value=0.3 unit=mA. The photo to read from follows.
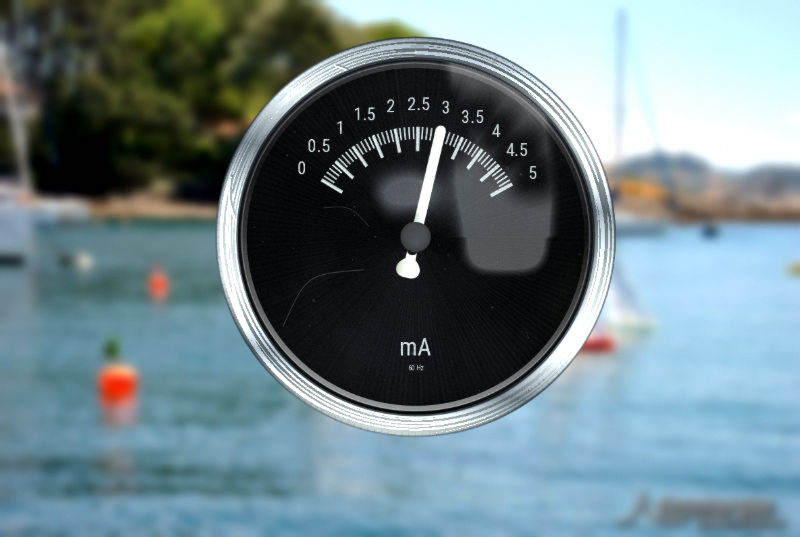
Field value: value=3 unit=mA
